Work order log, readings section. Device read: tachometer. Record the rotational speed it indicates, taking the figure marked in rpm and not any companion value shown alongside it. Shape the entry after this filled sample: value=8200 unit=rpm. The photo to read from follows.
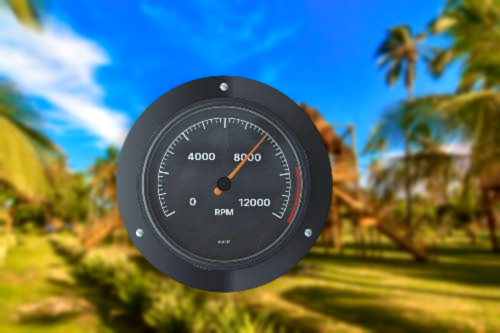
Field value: value=8000 unit=rpm
